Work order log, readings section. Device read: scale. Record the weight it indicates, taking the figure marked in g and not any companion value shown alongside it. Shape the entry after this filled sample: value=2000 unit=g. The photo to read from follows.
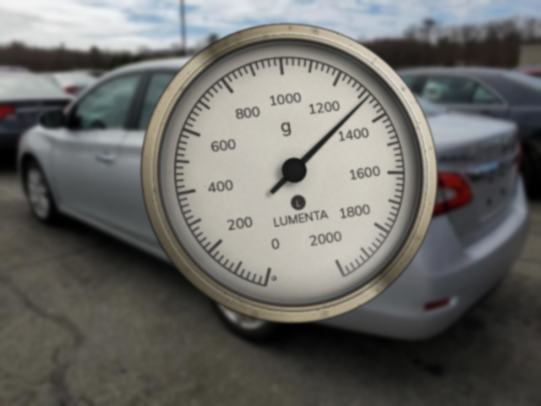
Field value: value=1320 unit=g
